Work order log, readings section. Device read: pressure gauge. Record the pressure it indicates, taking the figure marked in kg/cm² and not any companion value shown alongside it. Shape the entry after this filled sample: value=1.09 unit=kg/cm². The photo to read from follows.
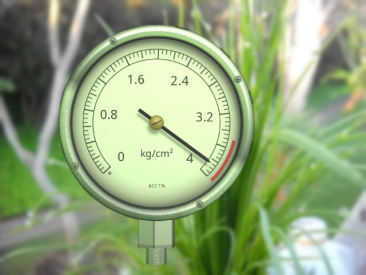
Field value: value=3.85 unit=kg/cm²
